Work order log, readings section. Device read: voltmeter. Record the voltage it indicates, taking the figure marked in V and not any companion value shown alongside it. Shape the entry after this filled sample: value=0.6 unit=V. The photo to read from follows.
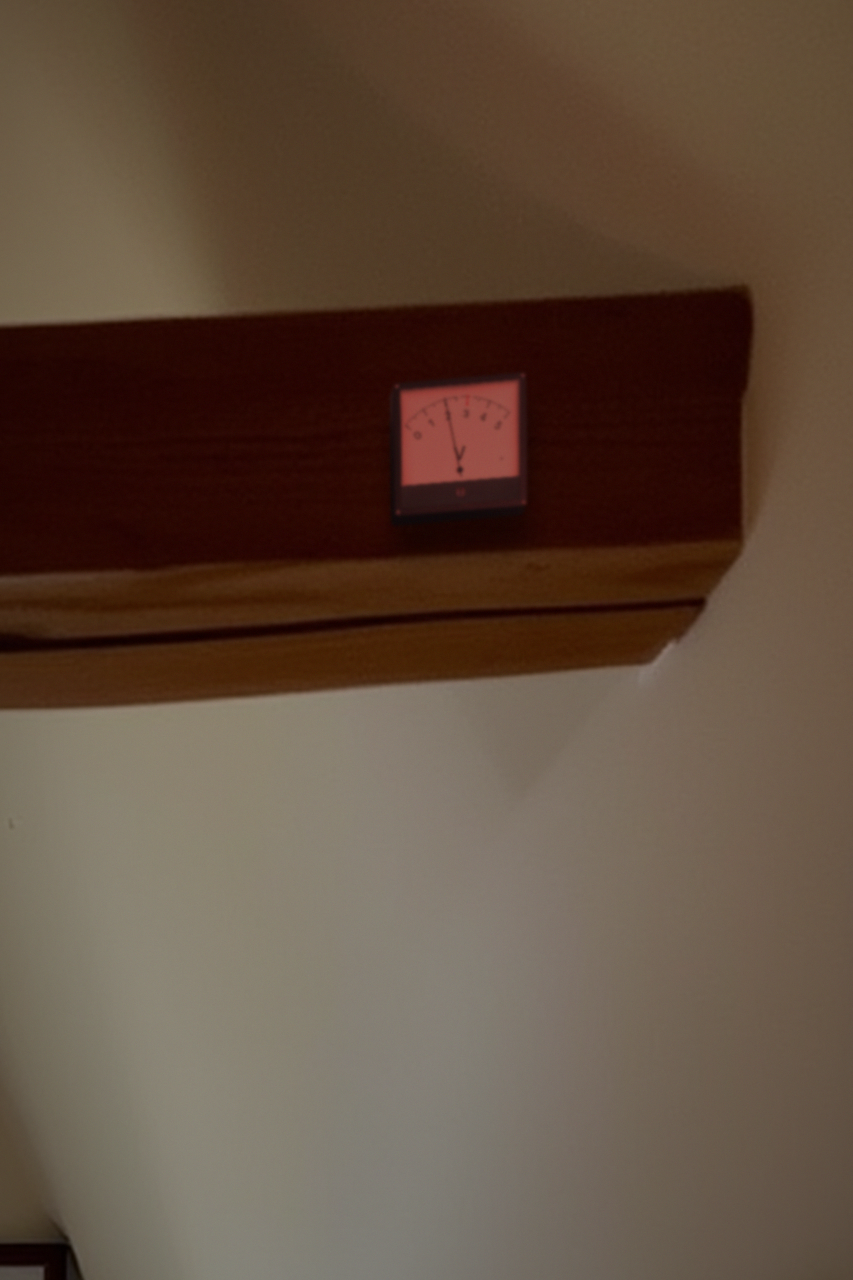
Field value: value=2 unit=V
